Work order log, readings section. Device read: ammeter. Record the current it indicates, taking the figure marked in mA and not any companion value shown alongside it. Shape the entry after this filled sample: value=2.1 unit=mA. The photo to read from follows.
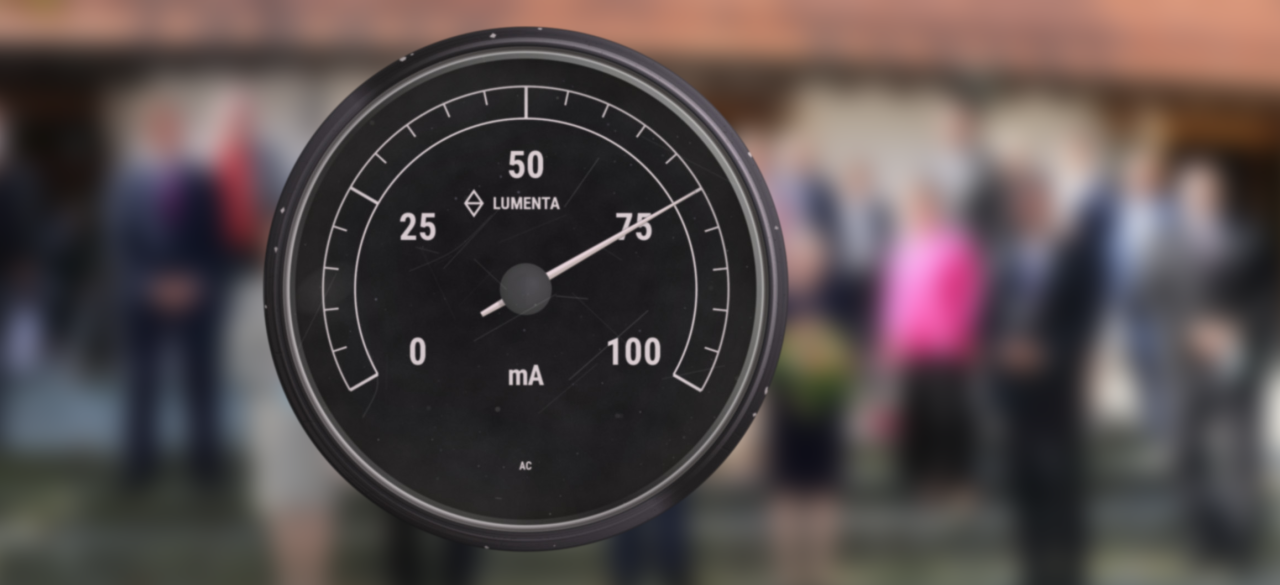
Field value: value=75 unit=mA
